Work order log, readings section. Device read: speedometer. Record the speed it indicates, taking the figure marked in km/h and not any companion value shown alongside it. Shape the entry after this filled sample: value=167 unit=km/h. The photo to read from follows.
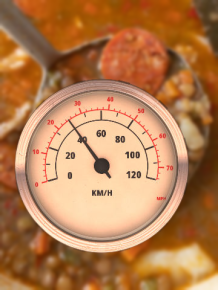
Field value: value=40 unit=km/h
